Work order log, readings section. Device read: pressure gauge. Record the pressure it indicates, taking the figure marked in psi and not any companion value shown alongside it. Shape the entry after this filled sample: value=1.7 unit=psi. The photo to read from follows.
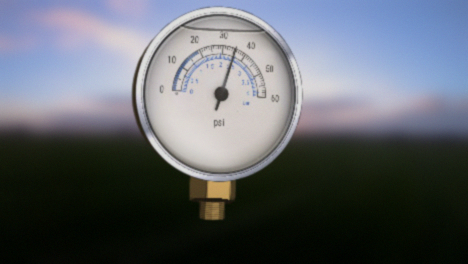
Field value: value=35 unit=psi
